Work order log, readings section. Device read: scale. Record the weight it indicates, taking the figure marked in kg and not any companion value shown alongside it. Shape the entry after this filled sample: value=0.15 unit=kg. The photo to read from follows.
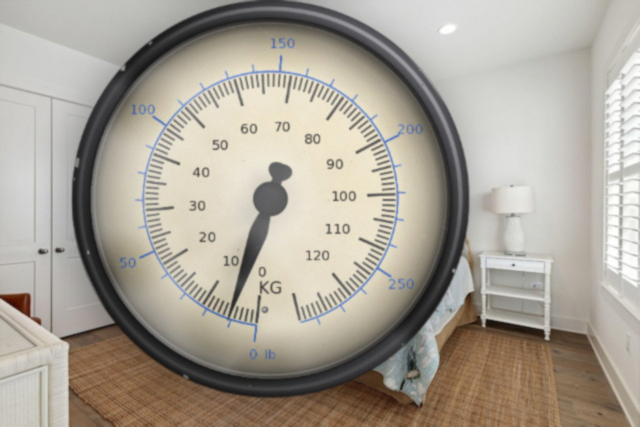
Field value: value=5 unit=kg
